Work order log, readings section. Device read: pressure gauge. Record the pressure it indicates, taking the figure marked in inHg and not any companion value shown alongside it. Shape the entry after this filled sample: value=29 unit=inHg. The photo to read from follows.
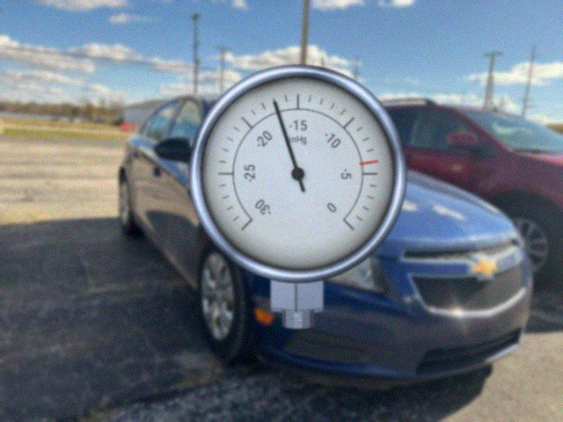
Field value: value=-17 unit=inHg
